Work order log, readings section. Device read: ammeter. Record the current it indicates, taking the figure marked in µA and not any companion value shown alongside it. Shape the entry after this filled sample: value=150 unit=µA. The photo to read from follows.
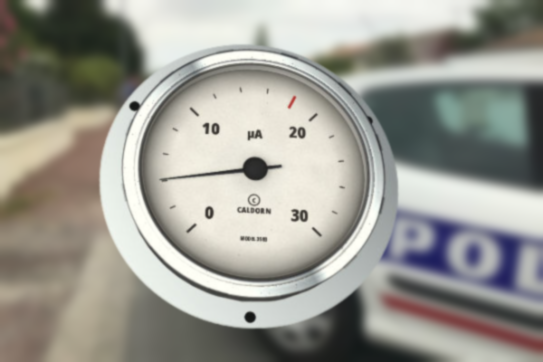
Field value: value=4 unit=µA
